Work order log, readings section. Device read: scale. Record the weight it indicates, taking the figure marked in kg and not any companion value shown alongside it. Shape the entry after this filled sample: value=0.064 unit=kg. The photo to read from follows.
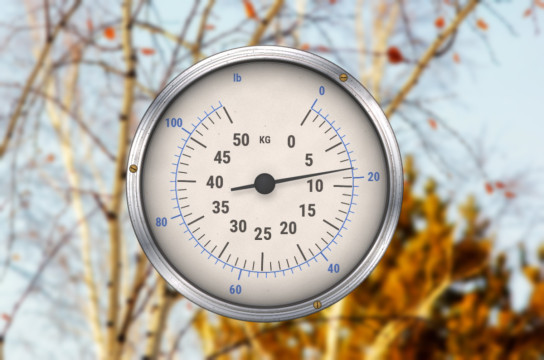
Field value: value=8 unit=kg
